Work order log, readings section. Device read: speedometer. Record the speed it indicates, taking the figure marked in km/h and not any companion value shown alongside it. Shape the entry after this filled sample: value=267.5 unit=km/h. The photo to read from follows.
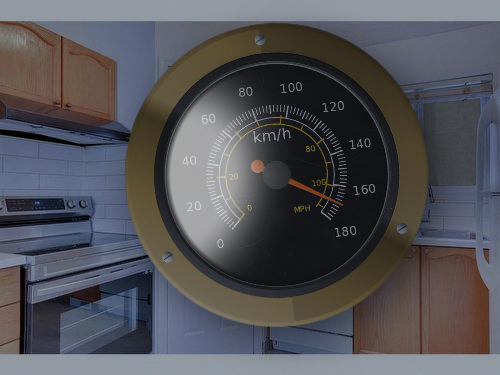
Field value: value=170 unit=km/h
